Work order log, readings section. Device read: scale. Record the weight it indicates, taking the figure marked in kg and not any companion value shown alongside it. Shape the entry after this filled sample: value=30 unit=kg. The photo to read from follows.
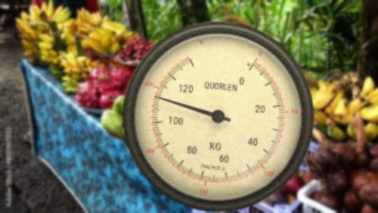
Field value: value=110 unit=kg
